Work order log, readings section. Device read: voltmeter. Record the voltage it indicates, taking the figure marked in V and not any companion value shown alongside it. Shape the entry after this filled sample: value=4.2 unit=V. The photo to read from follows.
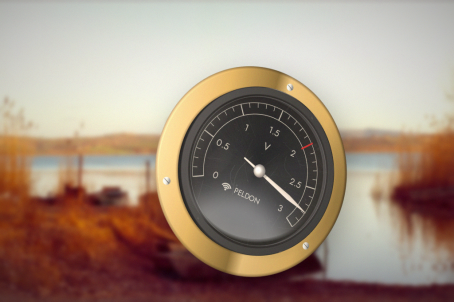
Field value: value=2.8 unit=V
